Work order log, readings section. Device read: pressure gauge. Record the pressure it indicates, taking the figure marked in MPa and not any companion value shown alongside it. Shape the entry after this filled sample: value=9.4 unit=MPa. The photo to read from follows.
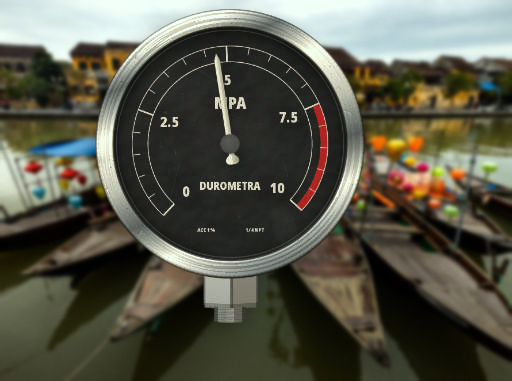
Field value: value=4.75 unit=MPa
